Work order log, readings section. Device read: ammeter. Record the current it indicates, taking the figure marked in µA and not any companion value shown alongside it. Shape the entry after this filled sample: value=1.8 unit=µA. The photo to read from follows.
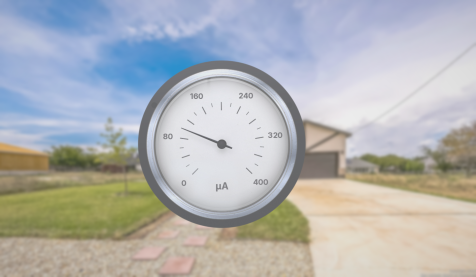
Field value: value=100 unit=µA
